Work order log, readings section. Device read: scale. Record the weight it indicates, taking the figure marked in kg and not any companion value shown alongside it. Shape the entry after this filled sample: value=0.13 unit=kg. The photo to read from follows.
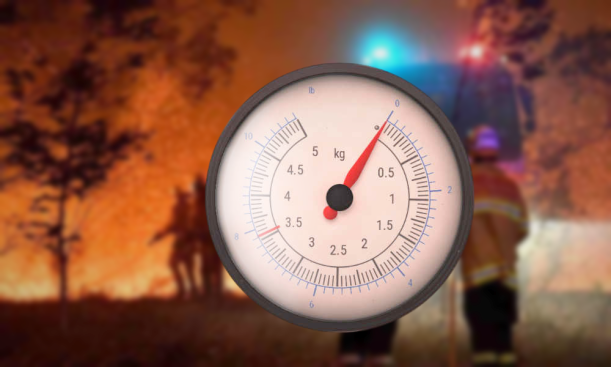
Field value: value=0 unit=kg
